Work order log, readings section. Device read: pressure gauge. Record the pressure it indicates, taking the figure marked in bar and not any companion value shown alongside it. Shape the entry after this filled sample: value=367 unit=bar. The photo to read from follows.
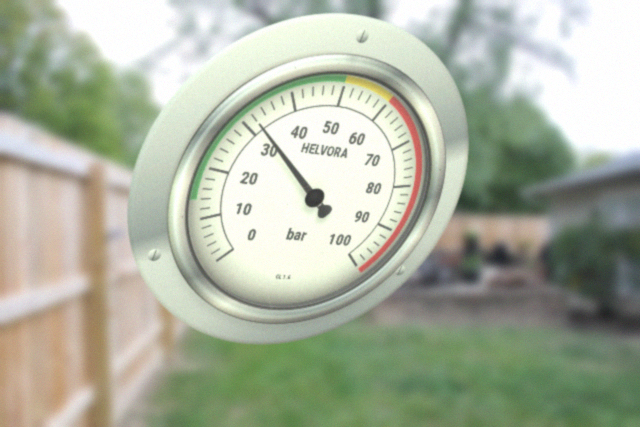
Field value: value=32 unit=bar
